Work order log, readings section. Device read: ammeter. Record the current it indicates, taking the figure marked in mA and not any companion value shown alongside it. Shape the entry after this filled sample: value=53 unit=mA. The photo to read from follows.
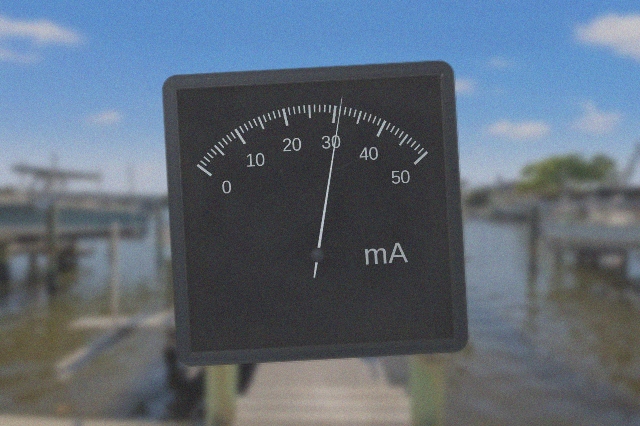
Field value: value=31 unit=mA
